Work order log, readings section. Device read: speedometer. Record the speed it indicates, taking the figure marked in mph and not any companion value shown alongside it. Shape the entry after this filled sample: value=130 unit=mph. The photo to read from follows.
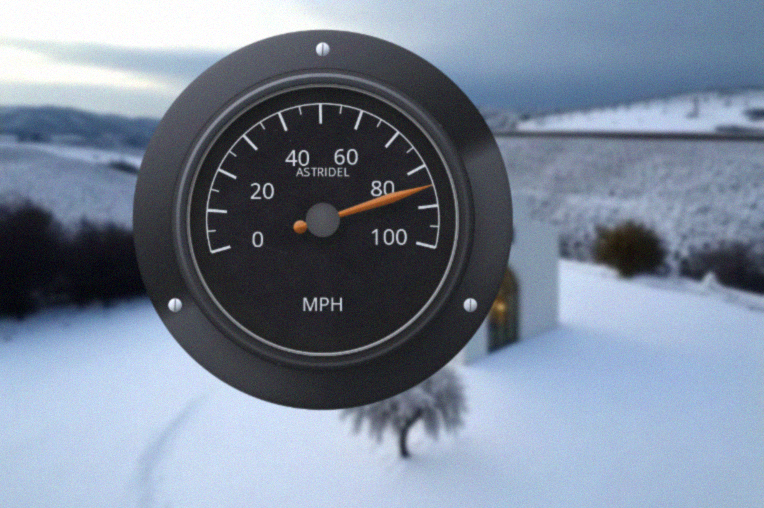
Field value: value=85 unit=mph
